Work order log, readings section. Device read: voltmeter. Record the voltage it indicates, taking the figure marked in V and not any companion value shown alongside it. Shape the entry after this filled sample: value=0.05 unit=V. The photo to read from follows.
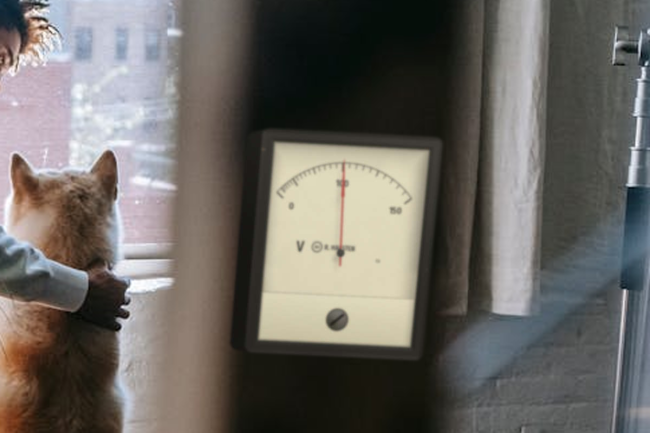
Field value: value=100 unit=V
